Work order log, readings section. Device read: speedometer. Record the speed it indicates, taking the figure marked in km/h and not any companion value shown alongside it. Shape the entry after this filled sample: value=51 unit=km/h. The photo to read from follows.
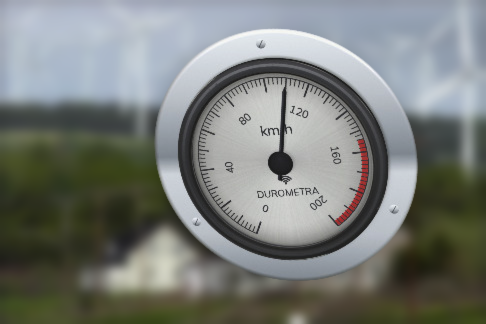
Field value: value=110 unit=km/h
